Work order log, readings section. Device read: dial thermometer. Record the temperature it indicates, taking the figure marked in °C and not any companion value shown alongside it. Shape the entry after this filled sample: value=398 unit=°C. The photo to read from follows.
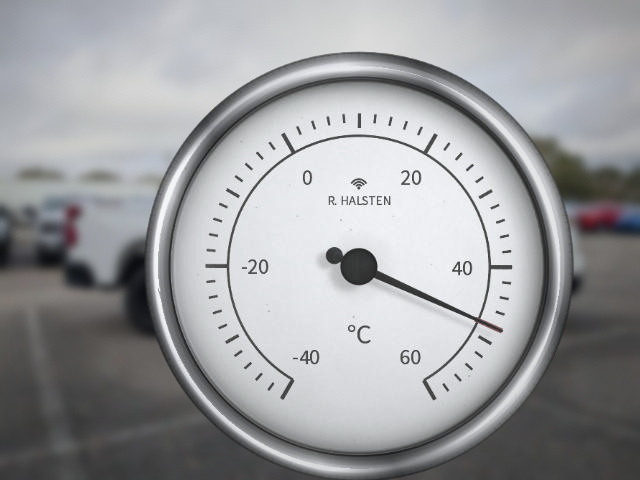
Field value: value=48 unit=°C
